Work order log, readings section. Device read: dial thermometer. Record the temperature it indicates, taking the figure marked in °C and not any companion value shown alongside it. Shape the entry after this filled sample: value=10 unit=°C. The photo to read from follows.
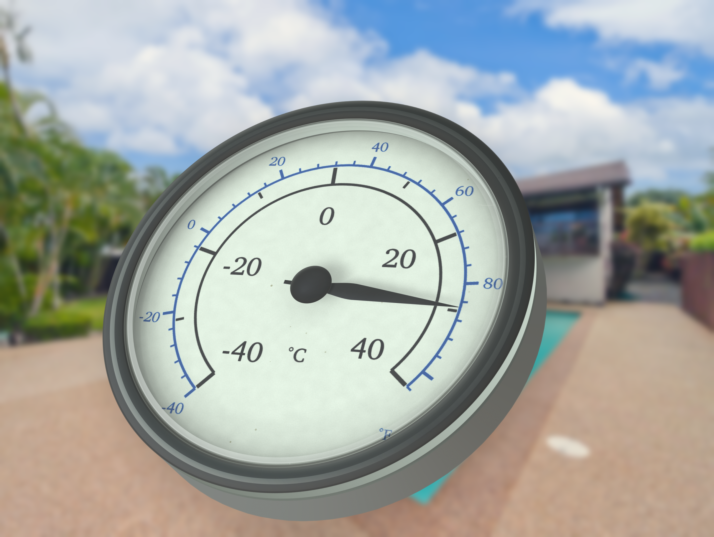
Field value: value=30 unit=°C
